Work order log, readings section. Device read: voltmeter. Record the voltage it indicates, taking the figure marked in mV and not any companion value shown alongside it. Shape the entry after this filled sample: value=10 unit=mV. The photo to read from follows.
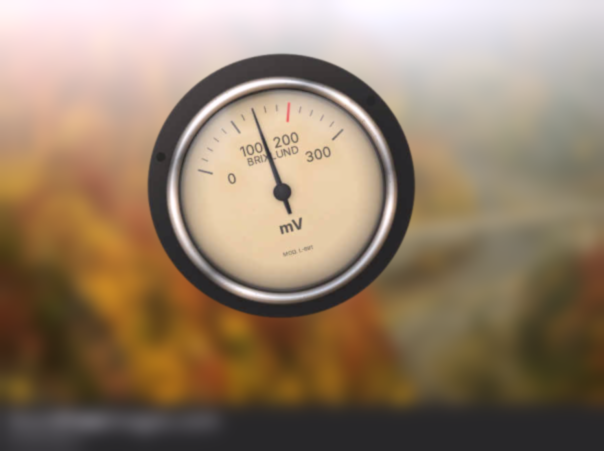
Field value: value=140 unit=mV
